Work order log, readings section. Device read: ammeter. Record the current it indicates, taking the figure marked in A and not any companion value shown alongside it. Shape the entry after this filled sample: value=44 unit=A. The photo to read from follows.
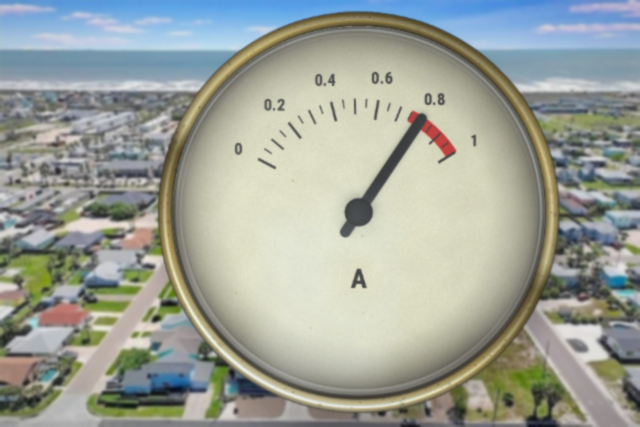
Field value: value=0.8 unit=A
